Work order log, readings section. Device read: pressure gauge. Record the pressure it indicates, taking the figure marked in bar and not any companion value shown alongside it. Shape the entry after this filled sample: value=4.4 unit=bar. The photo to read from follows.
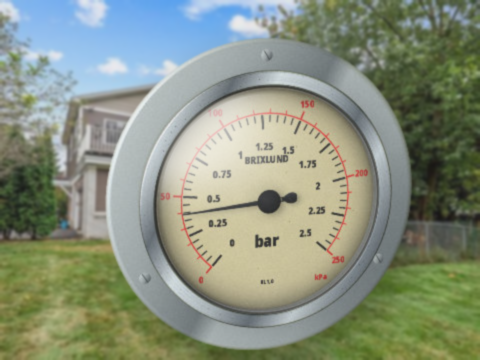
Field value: value=0.4 unit=bar
